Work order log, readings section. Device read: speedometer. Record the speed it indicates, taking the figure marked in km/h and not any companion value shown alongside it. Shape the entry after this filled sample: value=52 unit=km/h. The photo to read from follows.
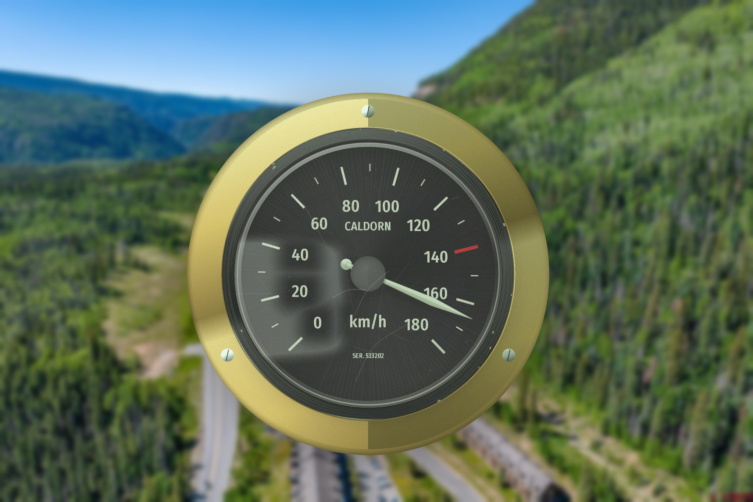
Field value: value=165 unit=km/h
